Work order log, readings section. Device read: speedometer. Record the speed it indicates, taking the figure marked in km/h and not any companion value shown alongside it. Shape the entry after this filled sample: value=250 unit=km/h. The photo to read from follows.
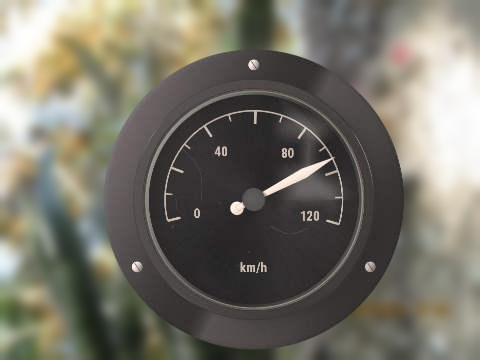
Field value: value=95 unit=km/h
